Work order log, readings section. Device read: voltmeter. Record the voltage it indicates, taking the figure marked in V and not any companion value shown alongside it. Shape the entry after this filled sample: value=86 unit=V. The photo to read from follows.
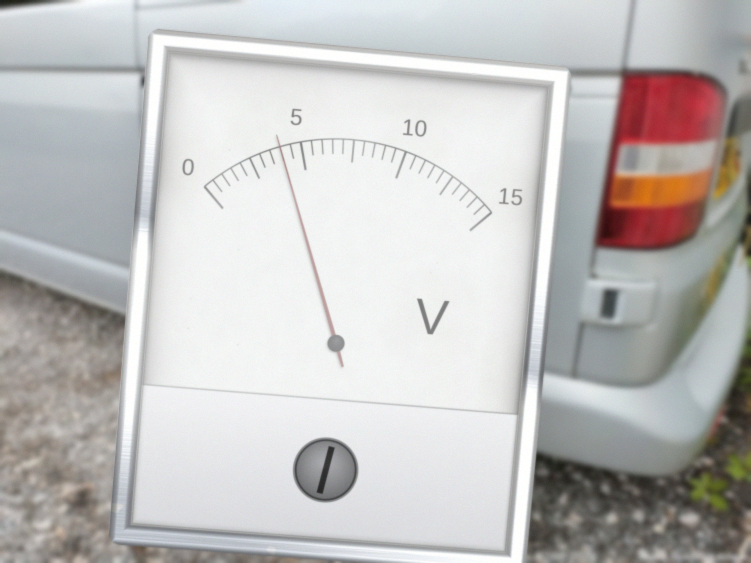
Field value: value=4 unit=V
